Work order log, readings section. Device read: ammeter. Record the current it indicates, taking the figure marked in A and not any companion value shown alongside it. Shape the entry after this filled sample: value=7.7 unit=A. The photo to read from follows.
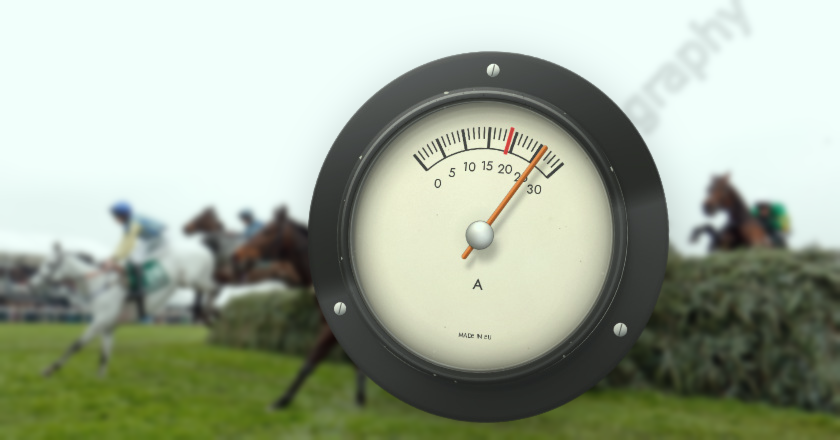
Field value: value=26 unit=A
